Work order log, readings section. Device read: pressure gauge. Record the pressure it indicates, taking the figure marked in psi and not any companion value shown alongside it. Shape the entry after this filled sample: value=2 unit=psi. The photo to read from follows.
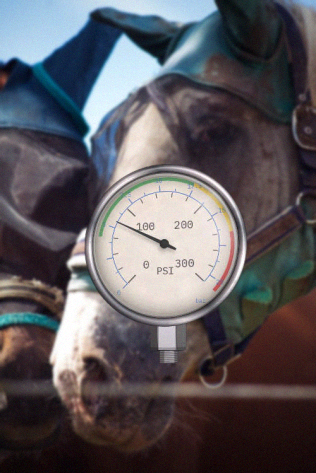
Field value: value=80 unit=psi
